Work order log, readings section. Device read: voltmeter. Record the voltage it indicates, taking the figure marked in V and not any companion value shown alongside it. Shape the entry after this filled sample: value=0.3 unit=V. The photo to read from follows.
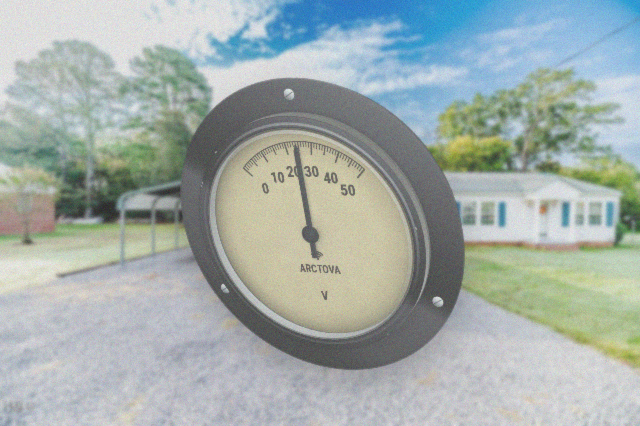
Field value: value=25 unit=V
